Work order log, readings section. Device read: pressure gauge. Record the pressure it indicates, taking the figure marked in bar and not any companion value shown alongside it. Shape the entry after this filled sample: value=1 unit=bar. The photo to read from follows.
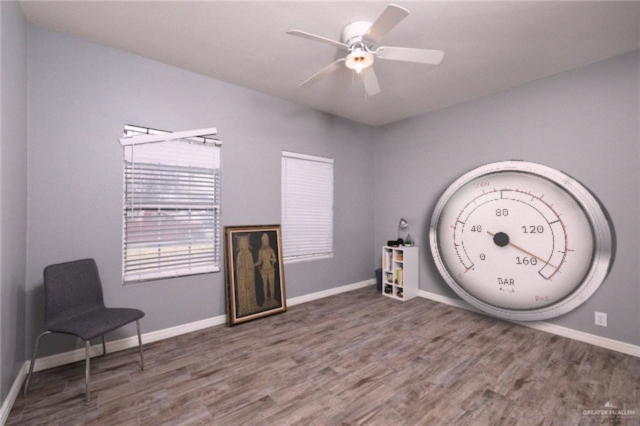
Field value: value=150 unit=bar
